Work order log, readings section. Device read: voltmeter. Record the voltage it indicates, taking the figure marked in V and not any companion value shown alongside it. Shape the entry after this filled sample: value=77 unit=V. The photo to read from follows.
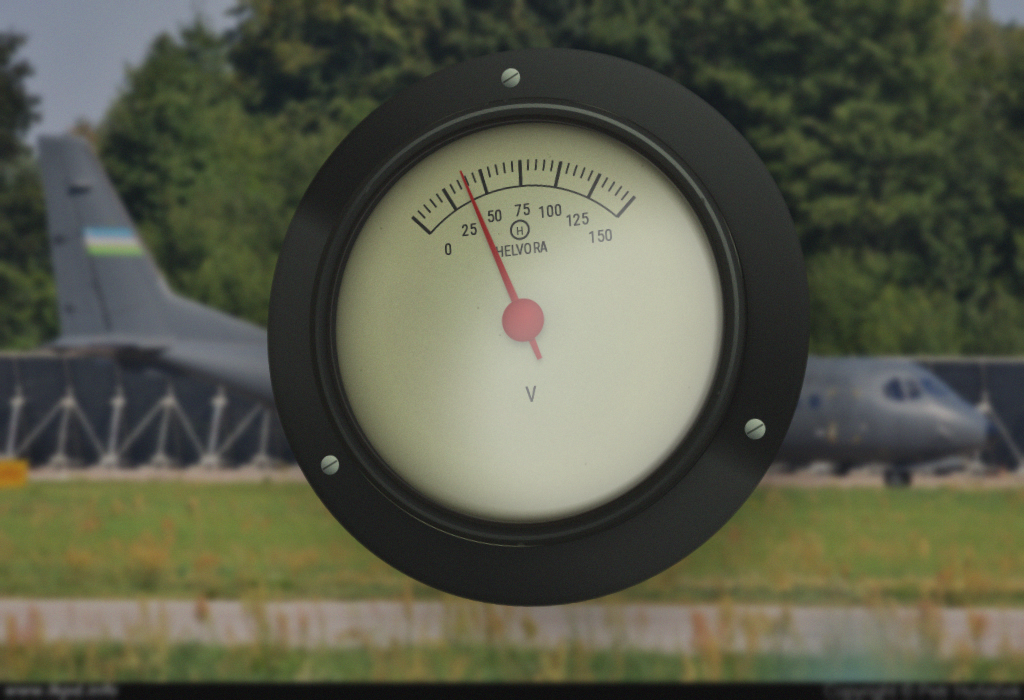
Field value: value=40 unit=V
